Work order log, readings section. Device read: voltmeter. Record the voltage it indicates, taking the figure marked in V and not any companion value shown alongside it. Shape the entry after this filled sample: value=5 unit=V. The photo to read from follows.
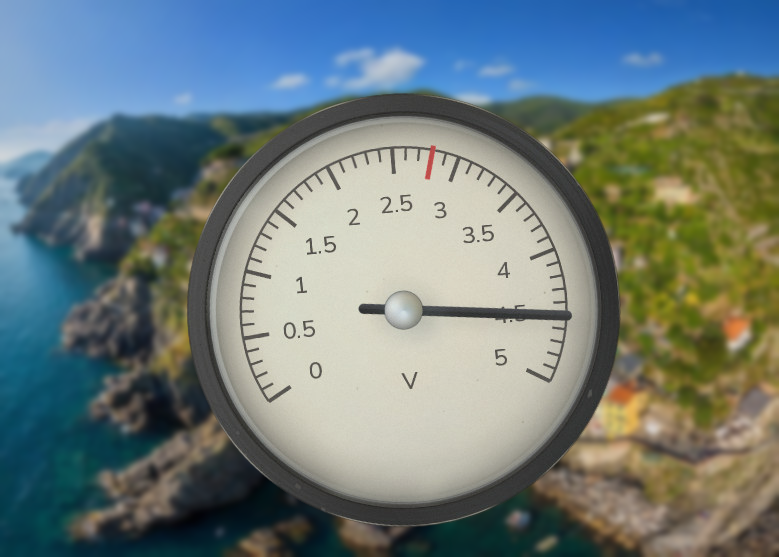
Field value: value=4.5 unit=V
